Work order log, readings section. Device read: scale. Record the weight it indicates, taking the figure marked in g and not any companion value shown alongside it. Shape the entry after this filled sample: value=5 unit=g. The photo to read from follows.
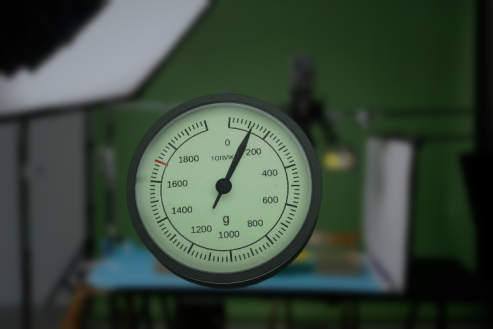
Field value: value=120 unit=g
